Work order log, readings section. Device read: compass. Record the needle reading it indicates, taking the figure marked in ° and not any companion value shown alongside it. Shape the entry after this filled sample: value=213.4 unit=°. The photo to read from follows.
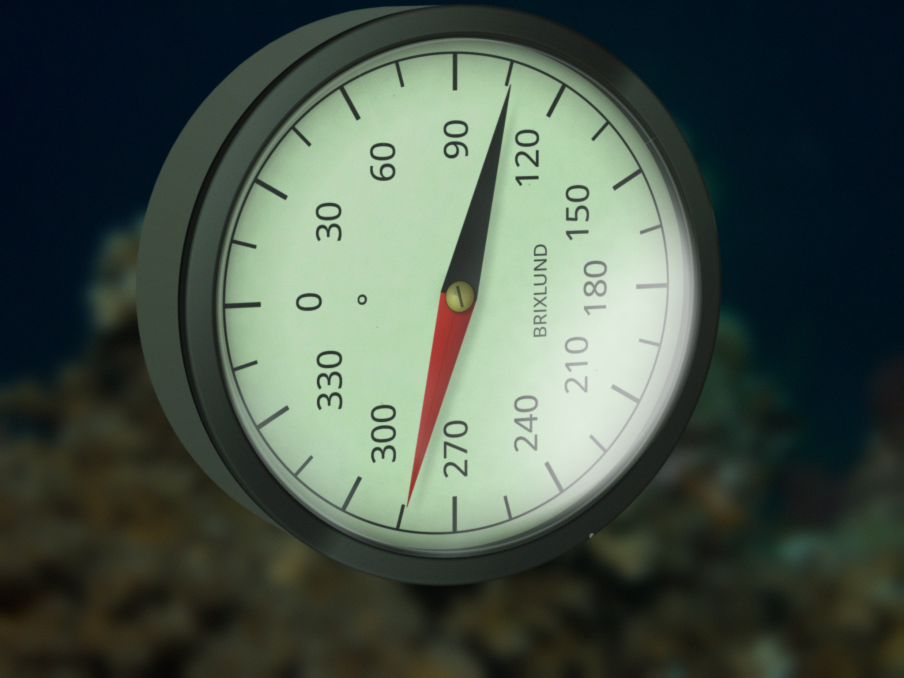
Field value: value=285 unit=°
